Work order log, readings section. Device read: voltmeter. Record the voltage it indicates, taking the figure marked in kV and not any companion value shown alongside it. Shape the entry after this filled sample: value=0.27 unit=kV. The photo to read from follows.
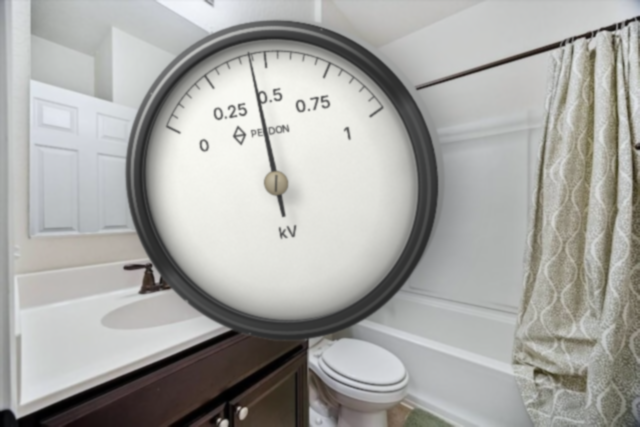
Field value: value=0.45 unit=kV
